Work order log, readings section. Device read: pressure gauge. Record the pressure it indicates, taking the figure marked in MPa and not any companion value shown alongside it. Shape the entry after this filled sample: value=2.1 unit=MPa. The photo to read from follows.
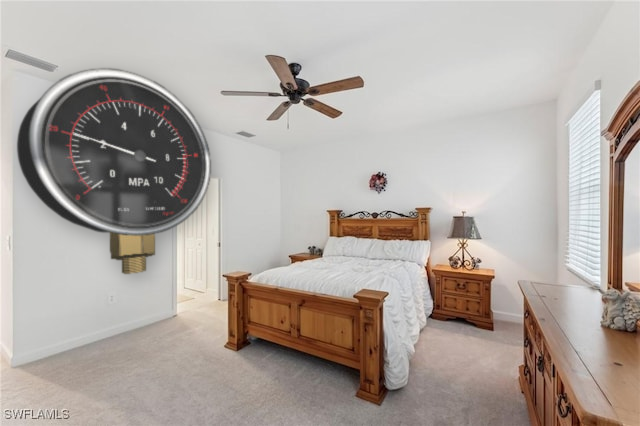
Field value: value=2 unit=MPa
